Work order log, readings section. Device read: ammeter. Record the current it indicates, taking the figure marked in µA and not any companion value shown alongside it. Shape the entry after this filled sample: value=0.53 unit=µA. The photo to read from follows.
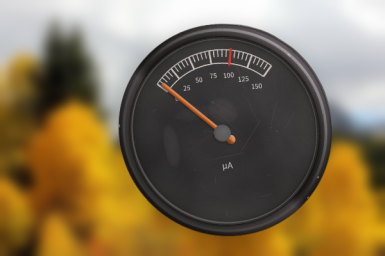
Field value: value=5 unit=µA
